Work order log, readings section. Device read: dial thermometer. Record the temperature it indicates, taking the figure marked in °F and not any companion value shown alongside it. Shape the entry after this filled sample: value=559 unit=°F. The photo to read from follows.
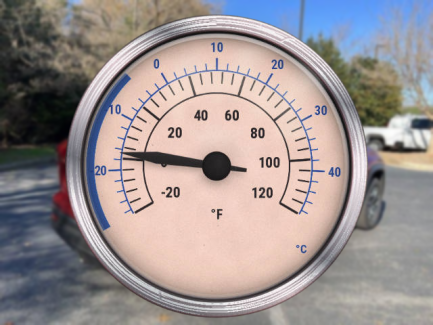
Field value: value=2 unit=°F
